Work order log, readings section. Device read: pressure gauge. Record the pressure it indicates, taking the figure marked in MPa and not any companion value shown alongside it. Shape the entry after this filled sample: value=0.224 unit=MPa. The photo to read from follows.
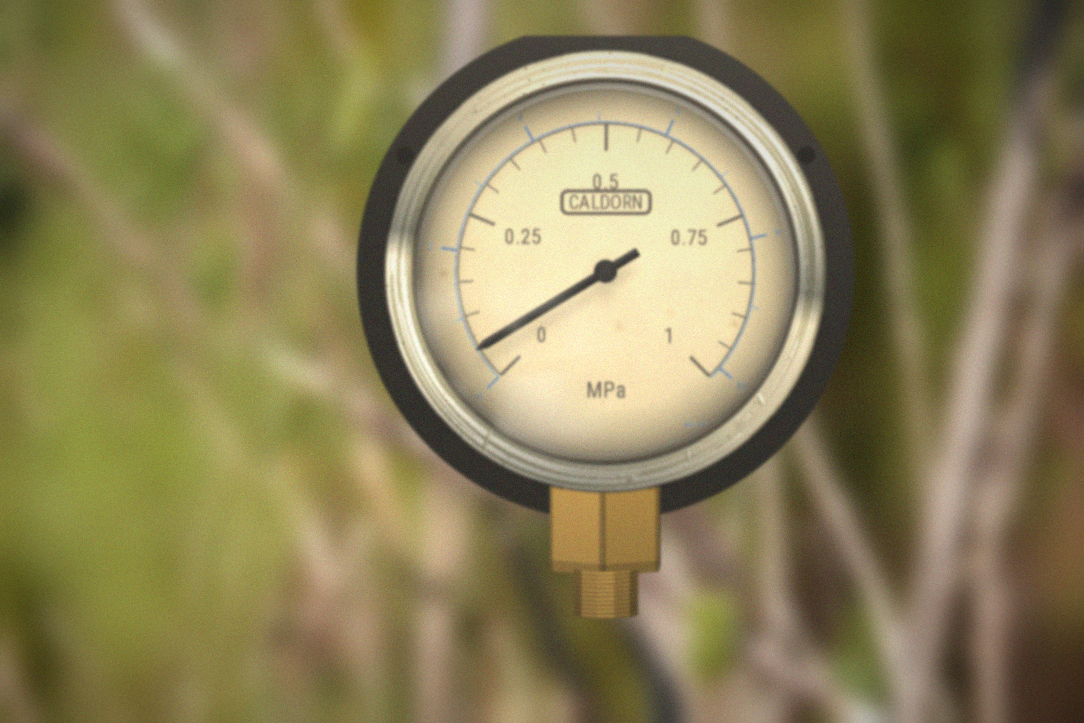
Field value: value=0.05 unit=MPa
